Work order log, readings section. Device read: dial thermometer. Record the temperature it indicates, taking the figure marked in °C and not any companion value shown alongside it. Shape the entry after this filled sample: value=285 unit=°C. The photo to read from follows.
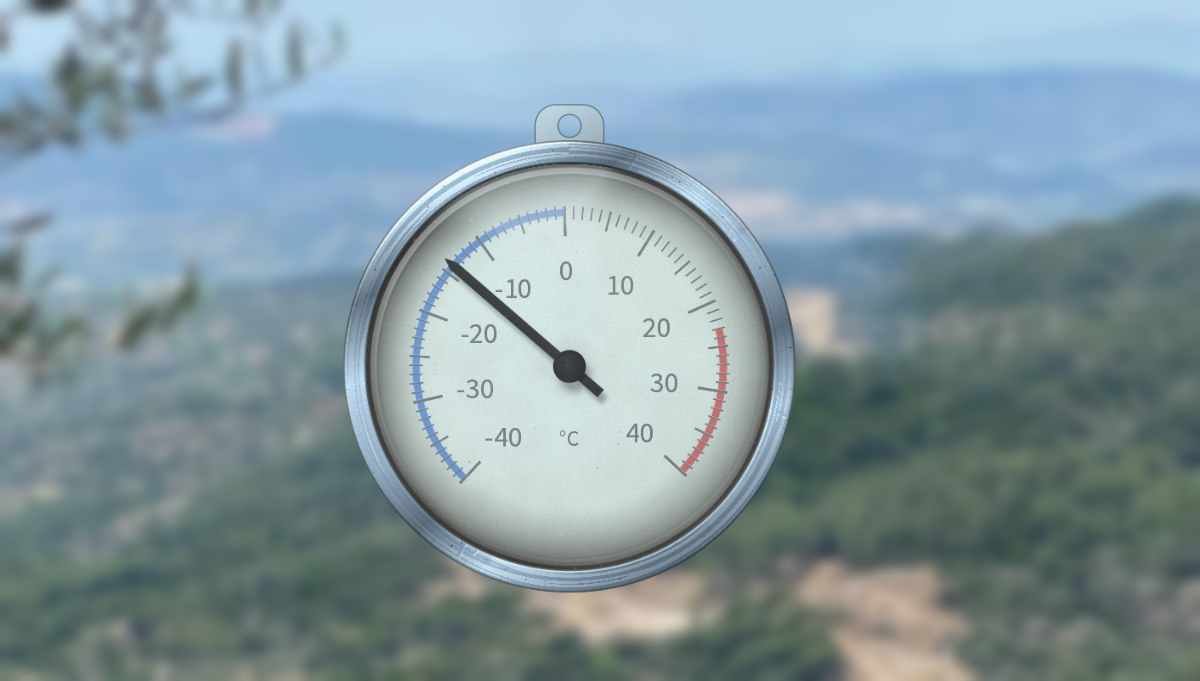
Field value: value=-14 unit=°C
